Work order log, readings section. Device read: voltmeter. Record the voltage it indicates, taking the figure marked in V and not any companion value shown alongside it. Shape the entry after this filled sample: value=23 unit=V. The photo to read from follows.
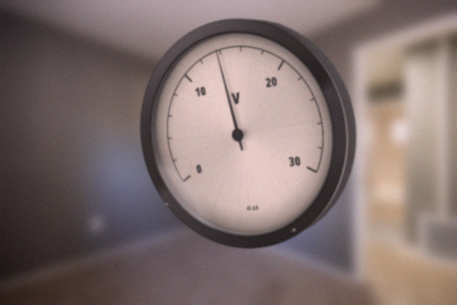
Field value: value=14 unit=V
